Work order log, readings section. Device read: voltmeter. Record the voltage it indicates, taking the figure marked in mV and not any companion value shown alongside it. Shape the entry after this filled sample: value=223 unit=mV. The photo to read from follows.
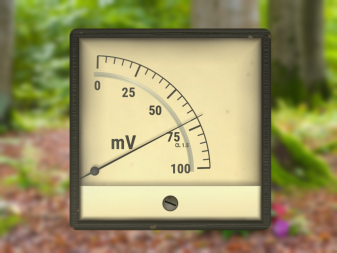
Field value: value=70 unit=mV
